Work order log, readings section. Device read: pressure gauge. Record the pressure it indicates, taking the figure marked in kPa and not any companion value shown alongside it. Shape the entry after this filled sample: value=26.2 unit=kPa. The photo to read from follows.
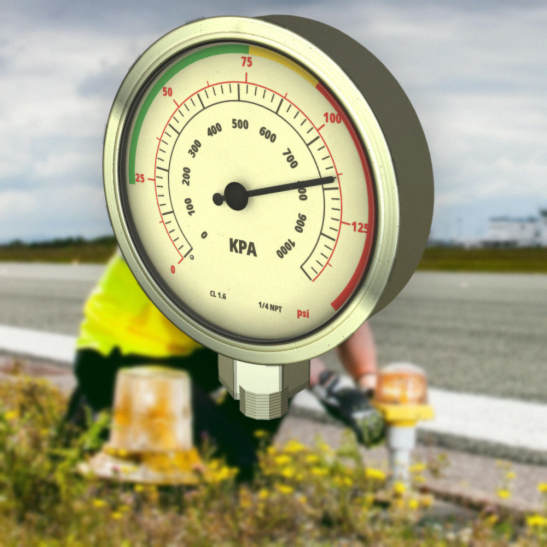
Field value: value=780 unit=kPa
